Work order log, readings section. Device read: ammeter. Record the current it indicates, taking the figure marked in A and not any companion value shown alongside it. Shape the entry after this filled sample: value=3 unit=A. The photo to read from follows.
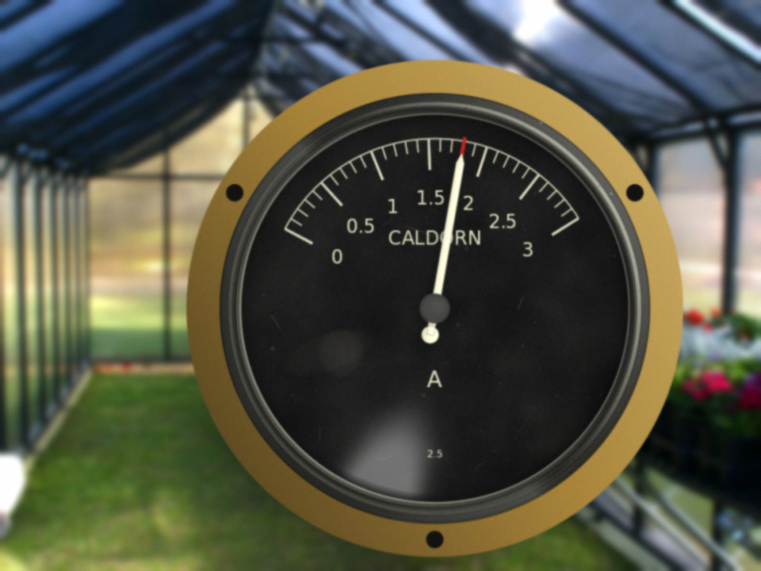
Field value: value=1.8 unit=A
